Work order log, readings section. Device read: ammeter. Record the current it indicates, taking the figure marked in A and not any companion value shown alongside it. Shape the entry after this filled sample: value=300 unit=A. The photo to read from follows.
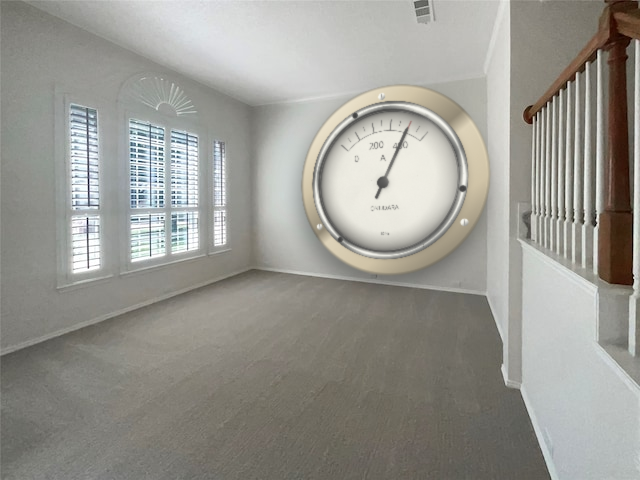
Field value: value=400 unit=A
